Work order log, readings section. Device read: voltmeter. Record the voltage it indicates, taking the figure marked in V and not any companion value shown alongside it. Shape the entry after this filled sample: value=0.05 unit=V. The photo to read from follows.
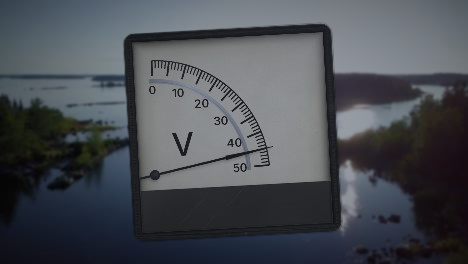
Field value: value=45 unit=V
